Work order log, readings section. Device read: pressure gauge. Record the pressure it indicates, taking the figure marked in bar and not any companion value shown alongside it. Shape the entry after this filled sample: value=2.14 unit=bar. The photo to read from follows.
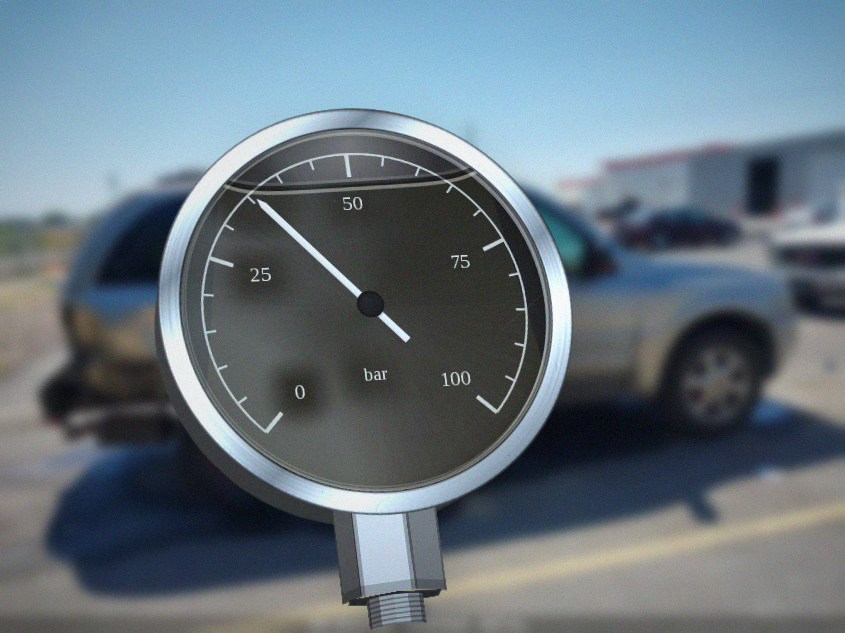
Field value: value=35 unit=bar
